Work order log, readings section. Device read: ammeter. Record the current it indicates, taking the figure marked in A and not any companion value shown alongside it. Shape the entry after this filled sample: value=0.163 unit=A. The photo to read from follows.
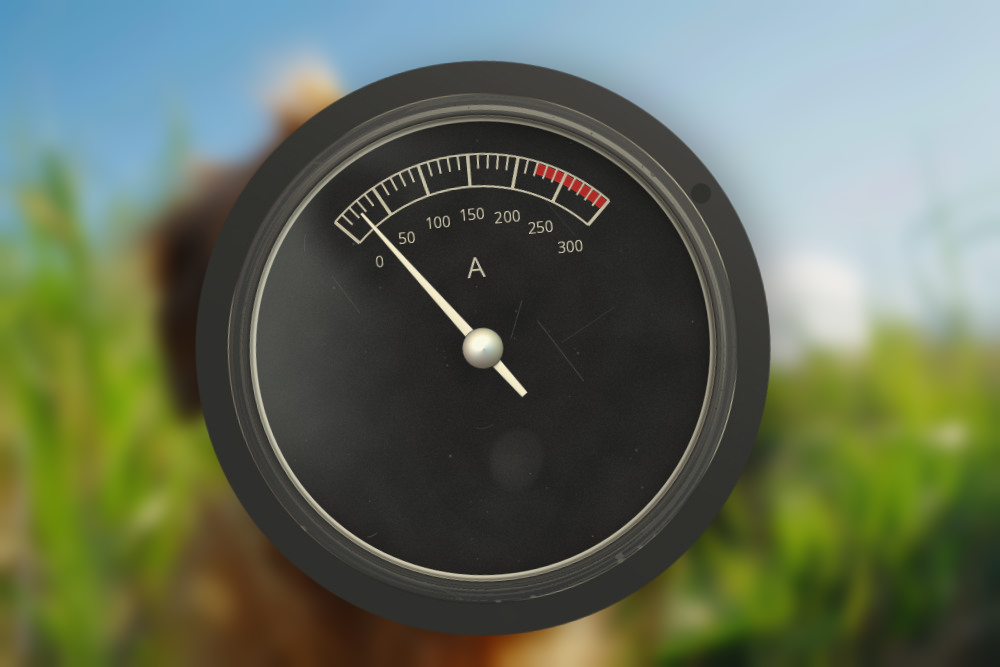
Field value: value=25 unit=A
